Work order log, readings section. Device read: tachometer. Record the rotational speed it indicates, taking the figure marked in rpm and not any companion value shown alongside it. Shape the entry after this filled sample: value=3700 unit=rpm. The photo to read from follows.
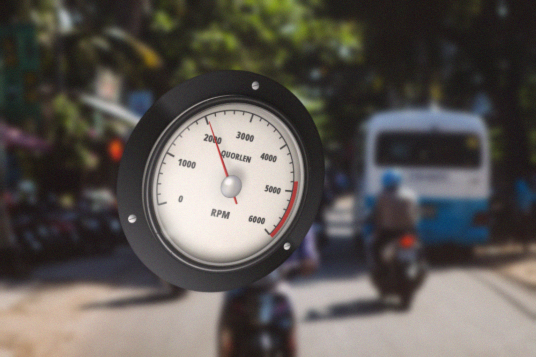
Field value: value=2000 unit=rpm
